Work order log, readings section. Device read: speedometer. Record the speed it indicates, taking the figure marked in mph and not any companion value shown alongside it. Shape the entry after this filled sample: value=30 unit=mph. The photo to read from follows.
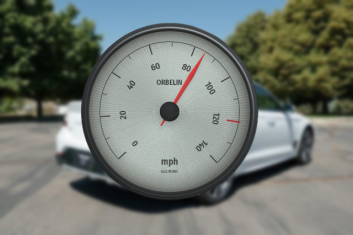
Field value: value=85 unit=mph
